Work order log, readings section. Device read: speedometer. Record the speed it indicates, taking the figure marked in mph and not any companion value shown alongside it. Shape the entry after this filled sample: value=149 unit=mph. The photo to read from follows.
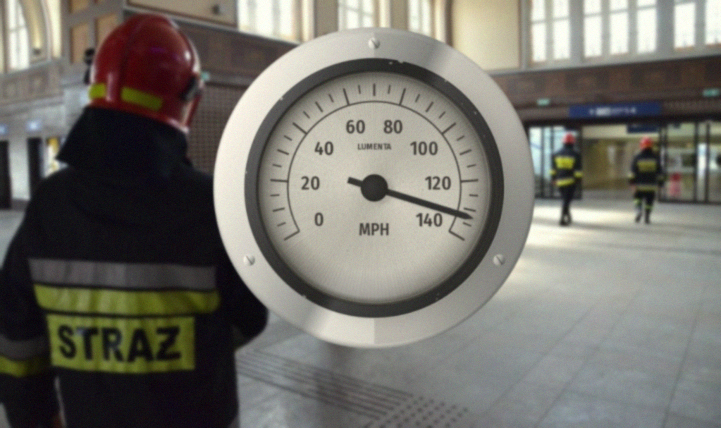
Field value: value=132.5 unit=mph
